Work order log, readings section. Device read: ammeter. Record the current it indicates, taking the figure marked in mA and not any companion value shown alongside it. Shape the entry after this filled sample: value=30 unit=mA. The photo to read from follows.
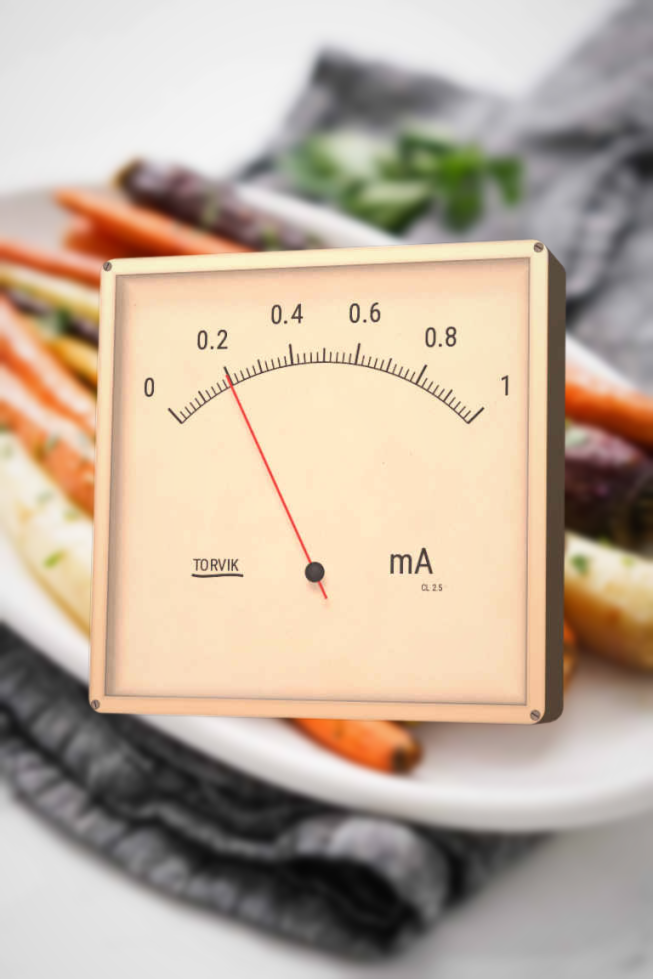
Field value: value=0.2 unit=mA
